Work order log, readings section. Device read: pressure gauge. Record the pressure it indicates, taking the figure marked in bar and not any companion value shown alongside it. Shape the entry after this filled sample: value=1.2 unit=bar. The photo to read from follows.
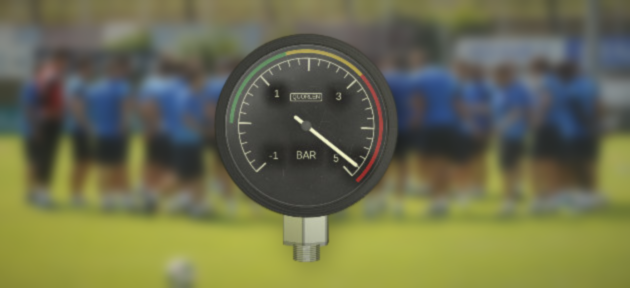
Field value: value=4.8 unit=bar
